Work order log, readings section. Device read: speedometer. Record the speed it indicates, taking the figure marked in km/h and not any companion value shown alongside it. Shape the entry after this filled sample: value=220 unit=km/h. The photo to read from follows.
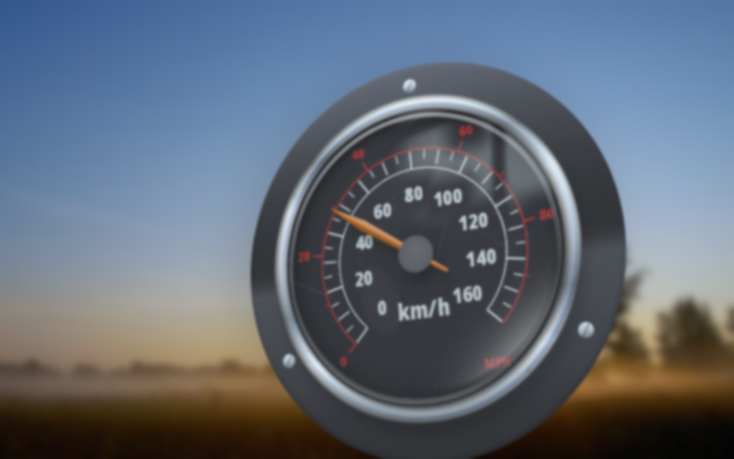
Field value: value=47.5 unit=km/h
